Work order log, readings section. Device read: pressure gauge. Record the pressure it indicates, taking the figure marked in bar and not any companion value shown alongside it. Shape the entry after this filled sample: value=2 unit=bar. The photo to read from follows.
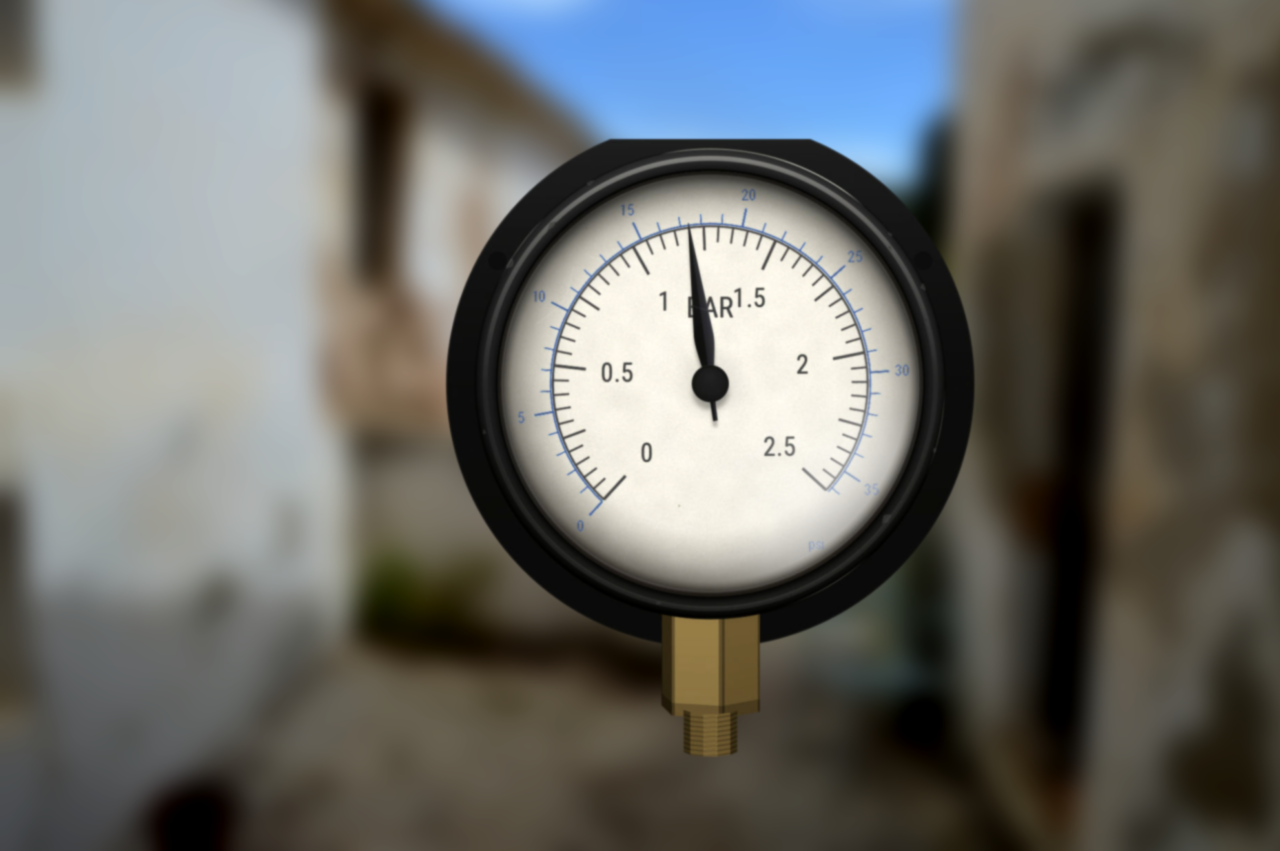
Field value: value=1.2 unit=bar
